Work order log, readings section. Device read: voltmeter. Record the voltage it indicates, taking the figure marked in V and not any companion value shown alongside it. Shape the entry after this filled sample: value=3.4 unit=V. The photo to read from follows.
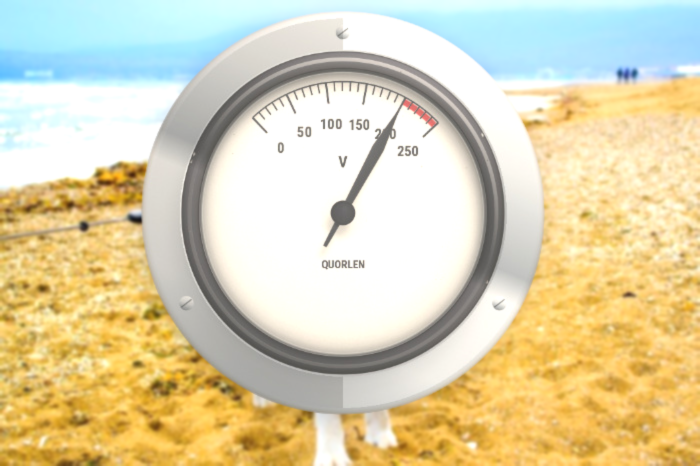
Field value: value=200 unit=V
